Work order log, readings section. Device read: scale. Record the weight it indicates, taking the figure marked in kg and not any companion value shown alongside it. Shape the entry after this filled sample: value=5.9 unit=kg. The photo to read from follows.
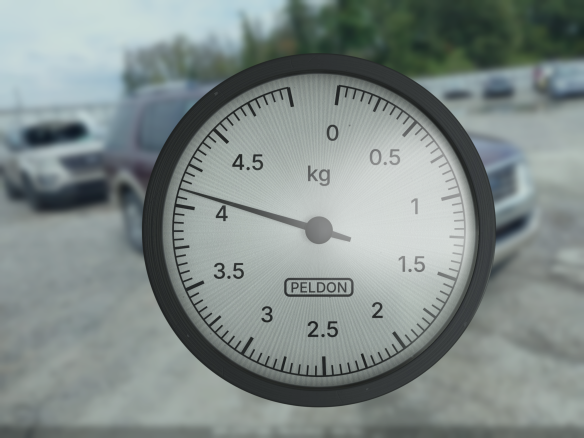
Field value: value=4.1 unit=kg
